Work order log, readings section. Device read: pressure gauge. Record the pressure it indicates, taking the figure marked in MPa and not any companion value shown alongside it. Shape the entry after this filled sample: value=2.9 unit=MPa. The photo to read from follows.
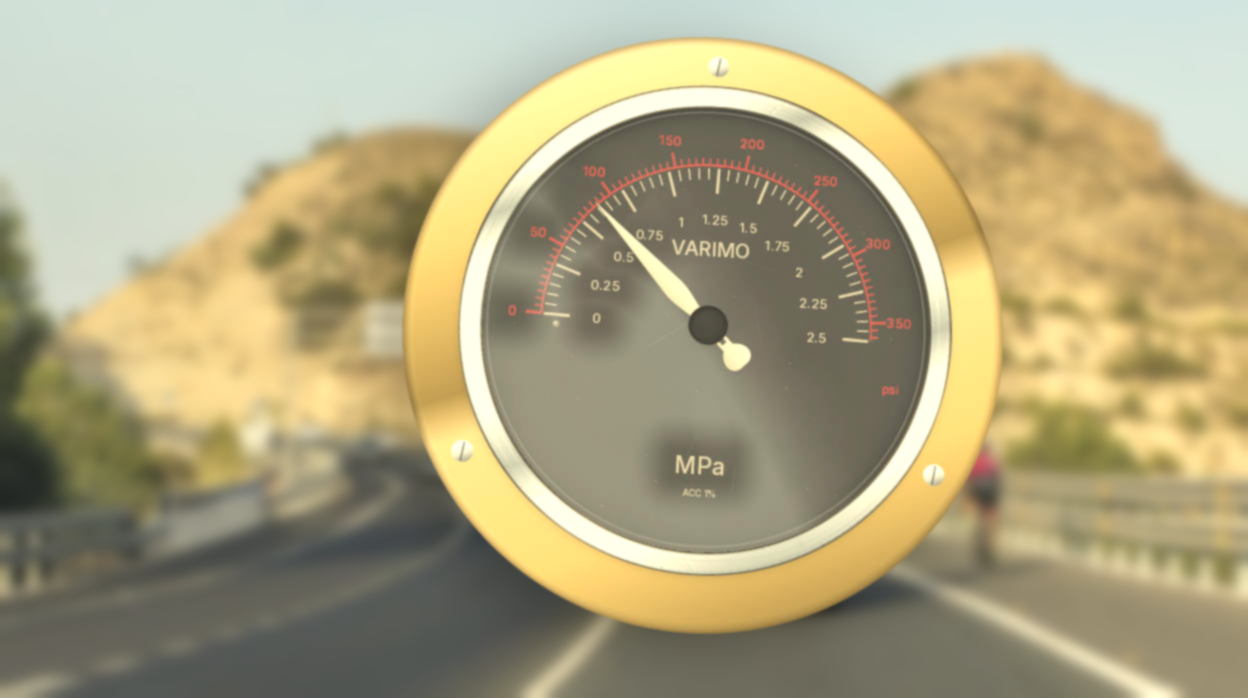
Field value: value=0.6 unit=MPa
